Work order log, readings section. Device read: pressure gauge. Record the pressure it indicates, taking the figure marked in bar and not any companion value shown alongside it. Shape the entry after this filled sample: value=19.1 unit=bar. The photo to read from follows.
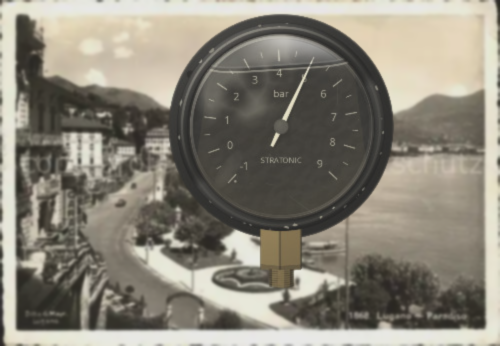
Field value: value=5 unit=bar
